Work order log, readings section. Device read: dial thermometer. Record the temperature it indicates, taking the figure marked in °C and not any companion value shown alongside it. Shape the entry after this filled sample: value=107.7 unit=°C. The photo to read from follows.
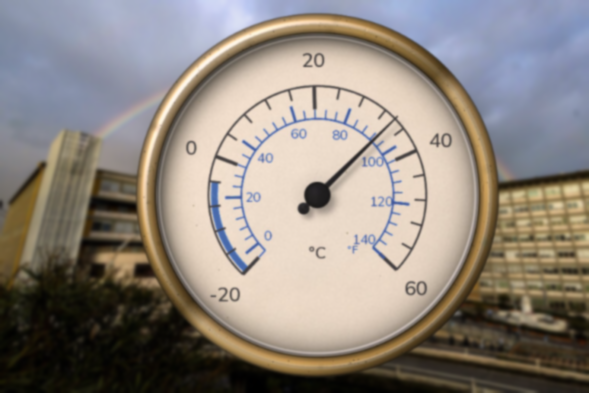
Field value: value=34 unit=°C
